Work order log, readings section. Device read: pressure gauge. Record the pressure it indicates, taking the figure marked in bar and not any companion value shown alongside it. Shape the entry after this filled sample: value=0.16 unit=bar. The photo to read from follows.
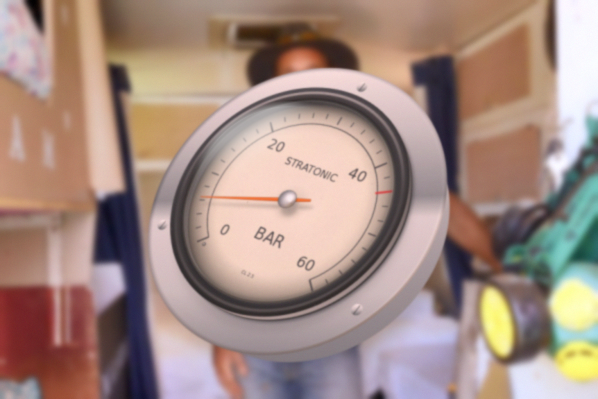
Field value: value=6 unit=bar
